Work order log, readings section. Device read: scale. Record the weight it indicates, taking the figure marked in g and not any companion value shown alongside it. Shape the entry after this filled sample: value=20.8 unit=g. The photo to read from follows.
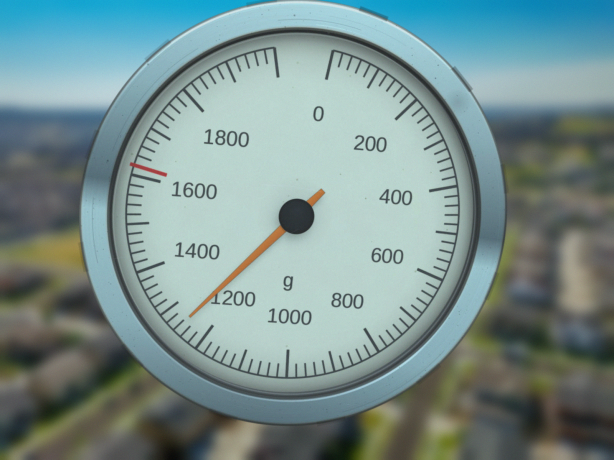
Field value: value=1260 unit=g
